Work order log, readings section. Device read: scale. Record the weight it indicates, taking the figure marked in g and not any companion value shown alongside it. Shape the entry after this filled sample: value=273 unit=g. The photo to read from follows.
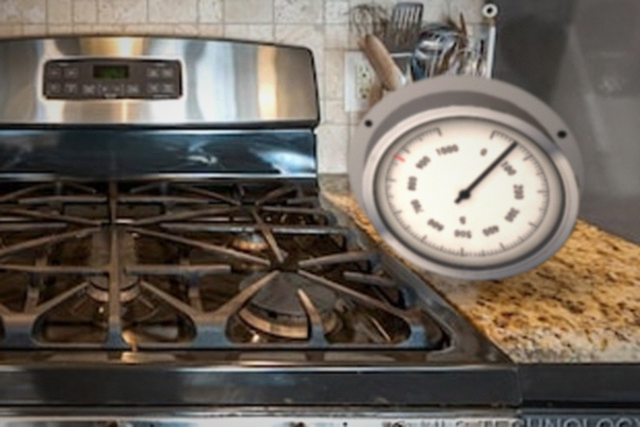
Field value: value=50 unit=g
